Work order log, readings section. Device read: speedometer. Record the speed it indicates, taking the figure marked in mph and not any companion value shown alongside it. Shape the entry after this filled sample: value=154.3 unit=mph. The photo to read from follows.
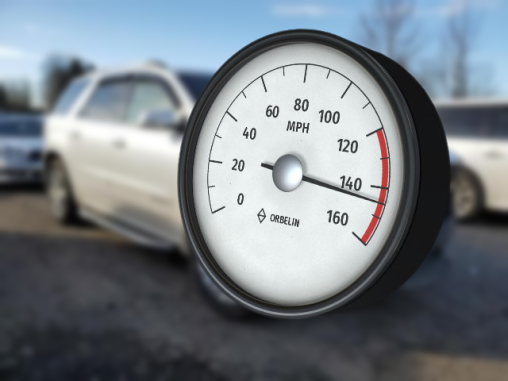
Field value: value=145 unit=mph
